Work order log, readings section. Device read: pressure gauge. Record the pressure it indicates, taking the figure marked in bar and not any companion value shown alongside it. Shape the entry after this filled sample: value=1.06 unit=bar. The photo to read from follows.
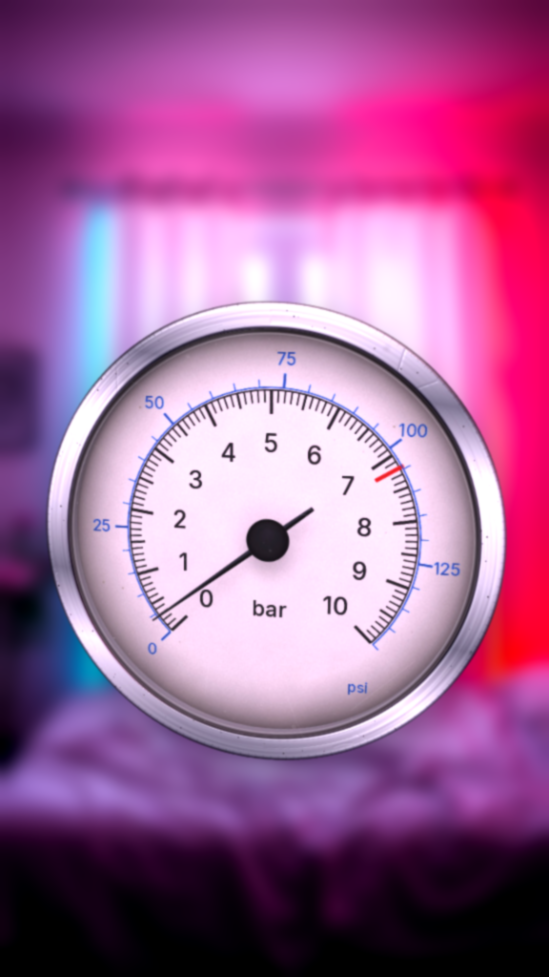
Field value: value=0.3 unit=bar
